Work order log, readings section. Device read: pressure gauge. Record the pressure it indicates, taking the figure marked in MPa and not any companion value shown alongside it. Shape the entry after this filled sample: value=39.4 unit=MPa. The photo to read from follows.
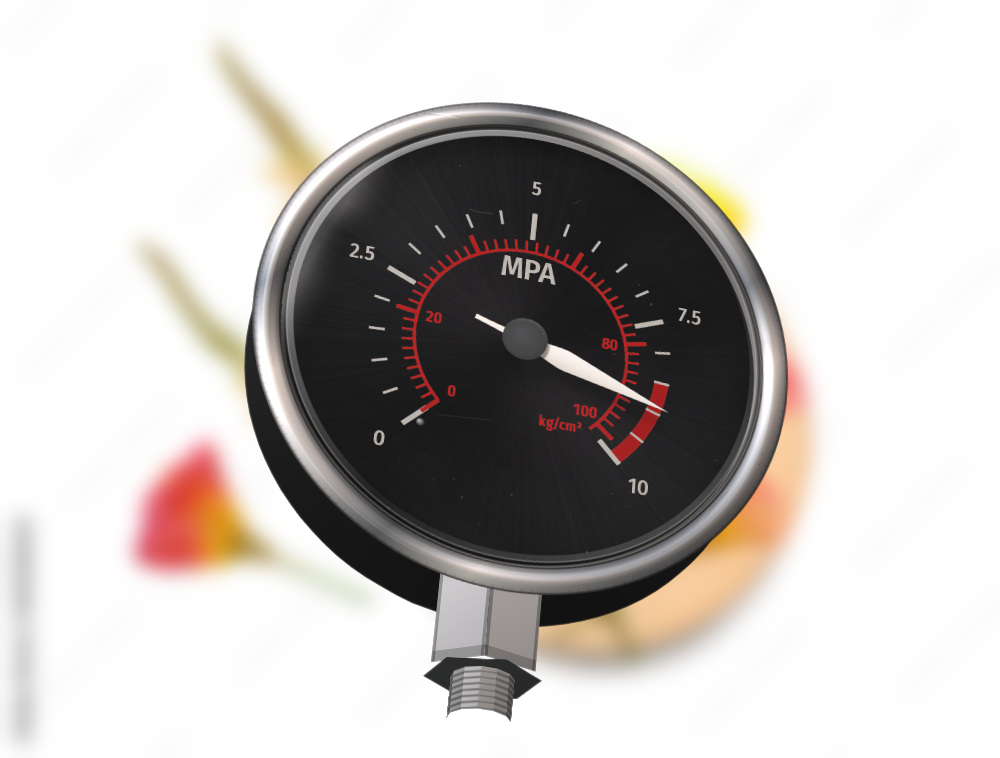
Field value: value=9 unit=MPa
